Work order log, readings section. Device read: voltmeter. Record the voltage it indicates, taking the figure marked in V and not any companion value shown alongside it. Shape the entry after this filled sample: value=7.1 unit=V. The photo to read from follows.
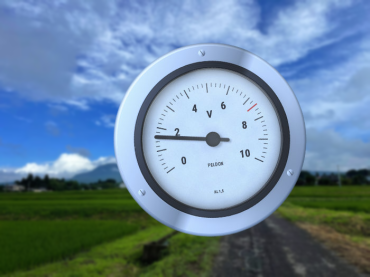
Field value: value=1.6 unit=V
